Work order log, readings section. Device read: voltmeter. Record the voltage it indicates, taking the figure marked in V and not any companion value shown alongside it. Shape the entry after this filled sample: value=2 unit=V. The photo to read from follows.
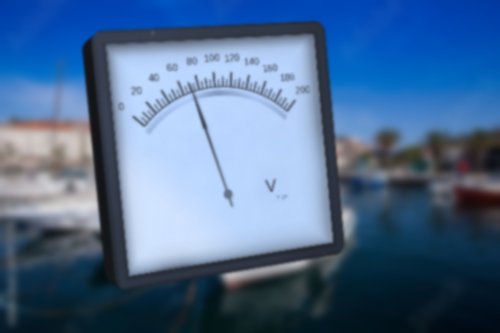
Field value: value=70 unit=V
